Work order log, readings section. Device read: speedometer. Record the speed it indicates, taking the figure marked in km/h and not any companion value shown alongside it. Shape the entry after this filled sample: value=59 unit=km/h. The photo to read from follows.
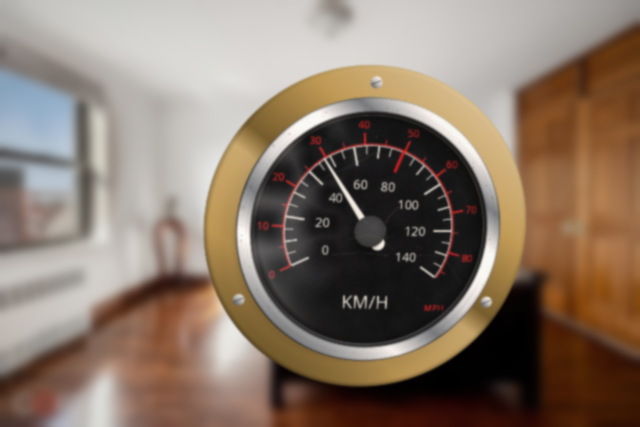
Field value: value=47.5 unit=km/h
